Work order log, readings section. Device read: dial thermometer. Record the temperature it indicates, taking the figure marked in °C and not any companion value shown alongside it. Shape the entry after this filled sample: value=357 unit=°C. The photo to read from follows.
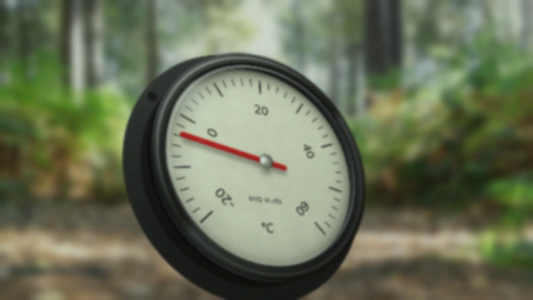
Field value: value=-4 unit=°C
